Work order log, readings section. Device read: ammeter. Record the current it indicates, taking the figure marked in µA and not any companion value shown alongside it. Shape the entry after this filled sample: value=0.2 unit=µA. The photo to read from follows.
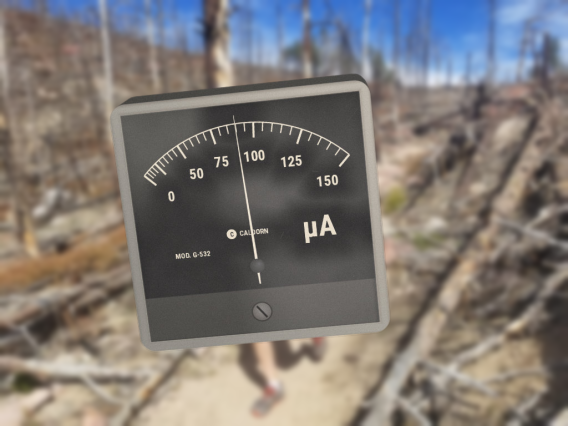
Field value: value=90 unit=µA
